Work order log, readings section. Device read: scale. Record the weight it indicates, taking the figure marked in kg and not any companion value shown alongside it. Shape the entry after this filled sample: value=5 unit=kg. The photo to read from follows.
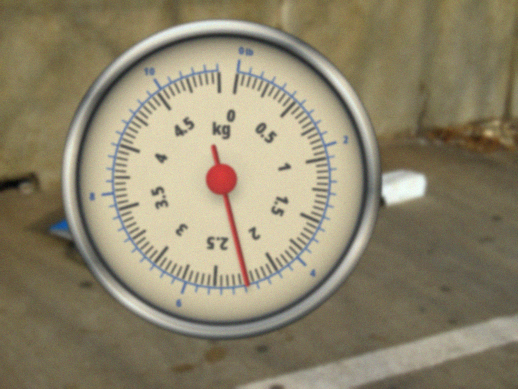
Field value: value=2.25 unit=kg
